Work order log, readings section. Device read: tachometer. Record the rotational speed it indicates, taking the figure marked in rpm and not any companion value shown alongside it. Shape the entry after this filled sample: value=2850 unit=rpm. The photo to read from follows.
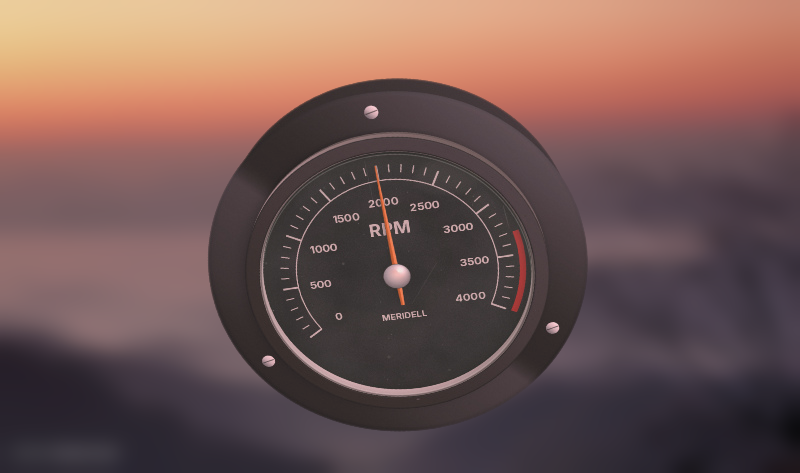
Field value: value=2000 unit=rpm
